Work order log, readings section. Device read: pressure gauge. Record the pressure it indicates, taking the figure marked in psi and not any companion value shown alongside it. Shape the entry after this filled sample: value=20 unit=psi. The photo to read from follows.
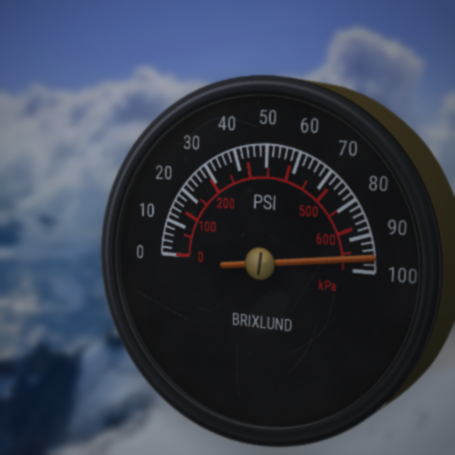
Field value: value=96 unit=psi
